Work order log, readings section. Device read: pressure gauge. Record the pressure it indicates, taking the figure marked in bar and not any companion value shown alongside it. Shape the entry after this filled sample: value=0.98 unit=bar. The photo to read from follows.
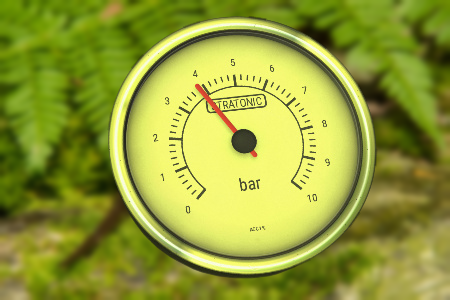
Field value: value=3.8 unit=bar
